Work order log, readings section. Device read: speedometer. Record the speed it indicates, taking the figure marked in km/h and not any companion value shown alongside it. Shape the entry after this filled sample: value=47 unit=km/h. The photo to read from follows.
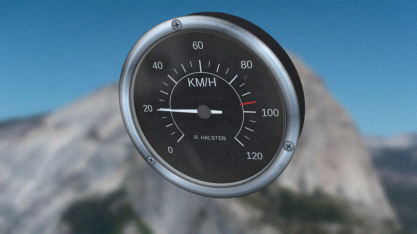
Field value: value=20 unit=km/h
